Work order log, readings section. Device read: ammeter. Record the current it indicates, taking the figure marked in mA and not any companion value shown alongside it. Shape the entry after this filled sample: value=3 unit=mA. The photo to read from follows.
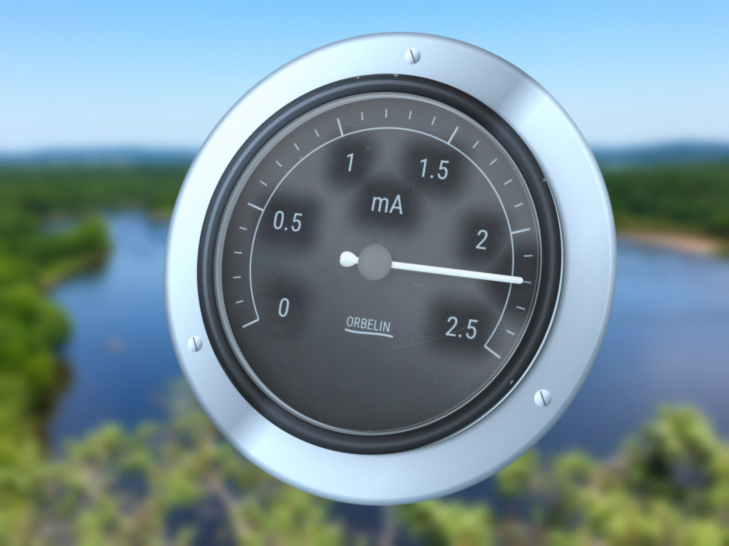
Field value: value=2.2 unit=mA
